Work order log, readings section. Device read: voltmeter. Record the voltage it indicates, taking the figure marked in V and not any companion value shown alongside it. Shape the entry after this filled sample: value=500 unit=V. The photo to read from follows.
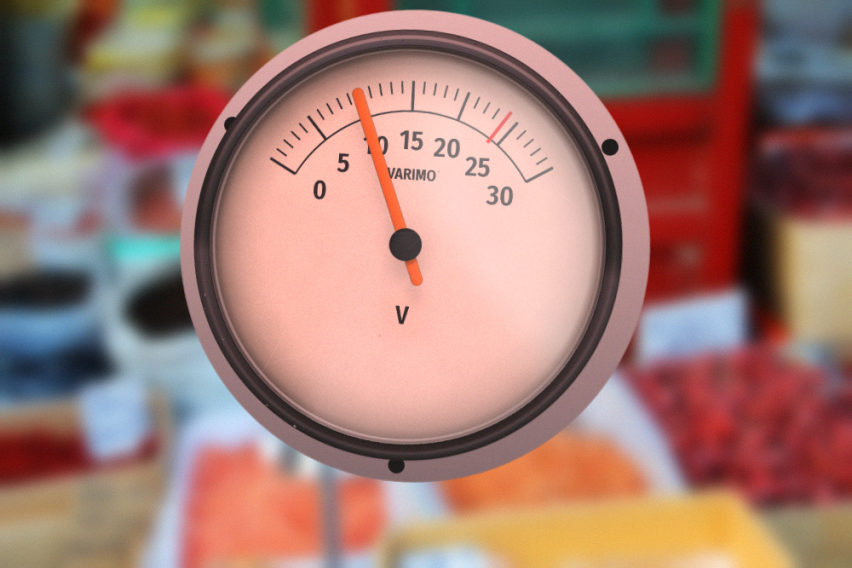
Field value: value=10 unit=V
